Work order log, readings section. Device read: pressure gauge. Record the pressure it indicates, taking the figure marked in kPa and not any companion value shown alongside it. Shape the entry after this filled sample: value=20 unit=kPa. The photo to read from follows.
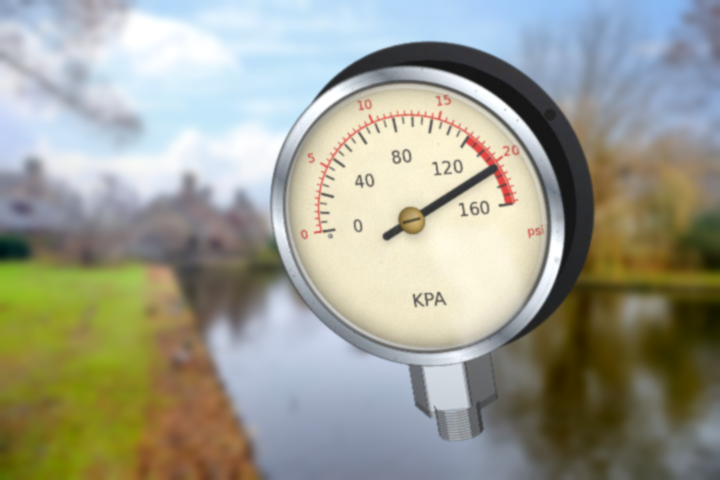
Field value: value=140 unit=kPa
